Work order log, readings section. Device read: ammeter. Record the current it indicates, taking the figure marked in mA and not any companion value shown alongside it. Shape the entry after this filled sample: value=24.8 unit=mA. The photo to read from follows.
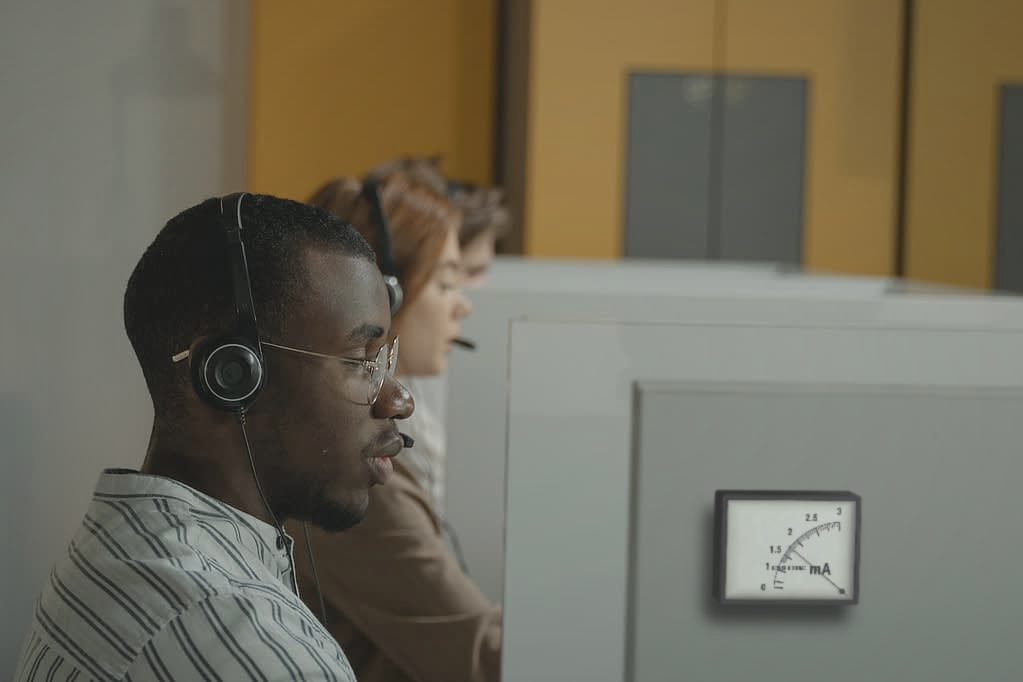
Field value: value=1.75 unit=mA
